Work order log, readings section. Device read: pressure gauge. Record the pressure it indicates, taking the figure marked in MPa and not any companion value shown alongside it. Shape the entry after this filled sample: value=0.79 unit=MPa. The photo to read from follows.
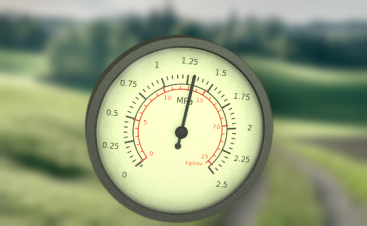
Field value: value=1.3 unit=MPa
